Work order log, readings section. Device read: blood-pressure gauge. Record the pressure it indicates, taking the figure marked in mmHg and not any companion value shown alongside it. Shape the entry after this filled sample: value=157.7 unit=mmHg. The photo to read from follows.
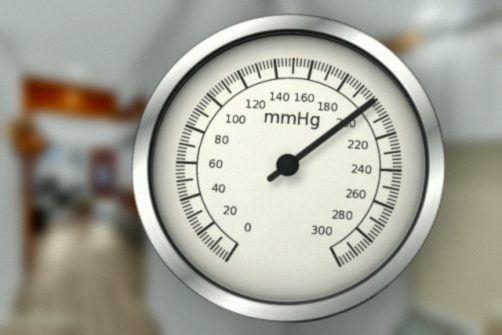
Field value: value=200 unit=mmHg
